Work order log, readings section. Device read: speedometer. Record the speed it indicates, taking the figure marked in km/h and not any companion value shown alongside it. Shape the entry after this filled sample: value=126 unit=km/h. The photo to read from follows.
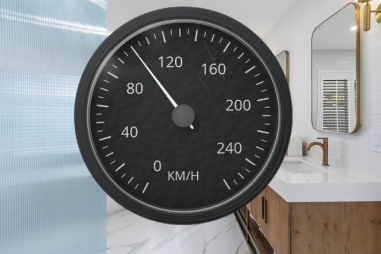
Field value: value=100 unit=km/h
